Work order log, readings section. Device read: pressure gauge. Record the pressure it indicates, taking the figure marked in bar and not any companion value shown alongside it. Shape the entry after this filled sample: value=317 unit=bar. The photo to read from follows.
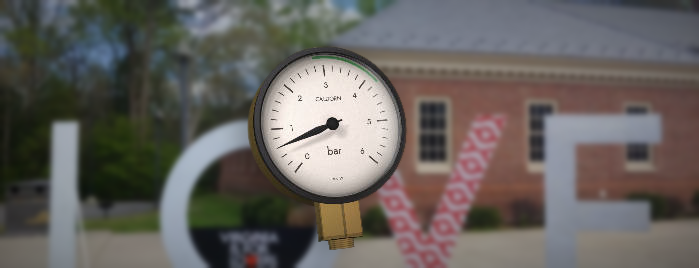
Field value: value=0.6 unit=bar
